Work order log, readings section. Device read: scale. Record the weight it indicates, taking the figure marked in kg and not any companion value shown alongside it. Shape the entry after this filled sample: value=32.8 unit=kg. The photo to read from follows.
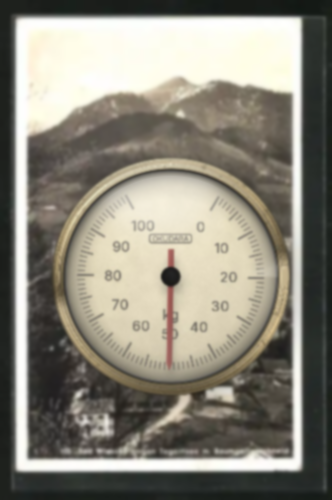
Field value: value=50 unit=kg
